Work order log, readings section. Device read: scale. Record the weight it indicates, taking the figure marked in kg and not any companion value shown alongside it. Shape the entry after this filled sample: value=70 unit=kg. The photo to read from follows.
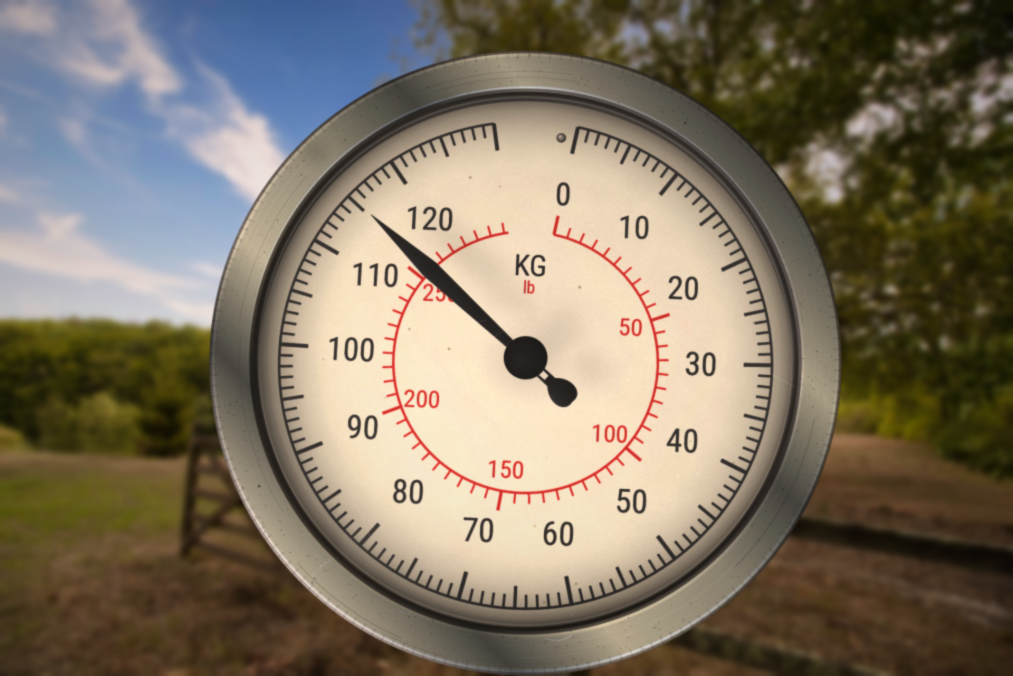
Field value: value=115 unit=kg
